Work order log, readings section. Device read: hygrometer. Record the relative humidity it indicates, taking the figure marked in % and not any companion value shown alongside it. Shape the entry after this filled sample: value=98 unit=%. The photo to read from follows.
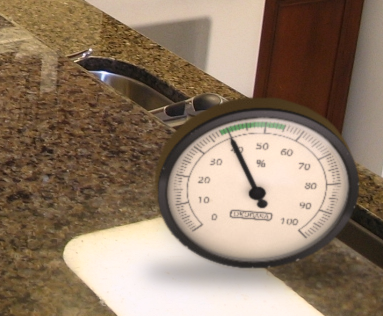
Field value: value=40 unit=%
